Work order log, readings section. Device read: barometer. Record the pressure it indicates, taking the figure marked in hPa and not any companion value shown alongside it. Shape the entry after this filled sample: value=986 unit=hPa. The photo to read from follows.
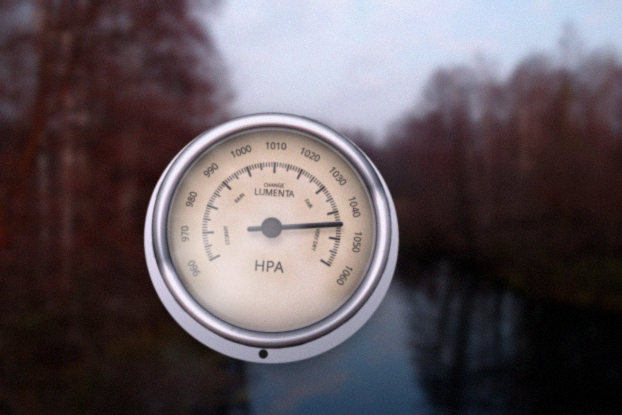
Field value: value=1045 unit=hPa
